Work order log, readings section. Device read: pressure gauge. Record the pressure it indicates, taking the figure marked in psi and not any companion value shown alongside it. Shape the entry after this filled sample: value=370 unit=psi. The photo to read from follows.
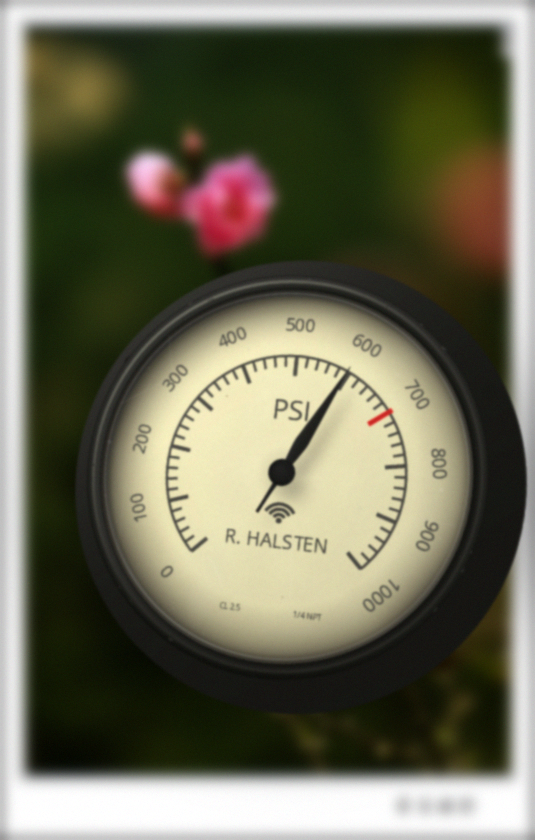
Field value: value=600 unit=psi
